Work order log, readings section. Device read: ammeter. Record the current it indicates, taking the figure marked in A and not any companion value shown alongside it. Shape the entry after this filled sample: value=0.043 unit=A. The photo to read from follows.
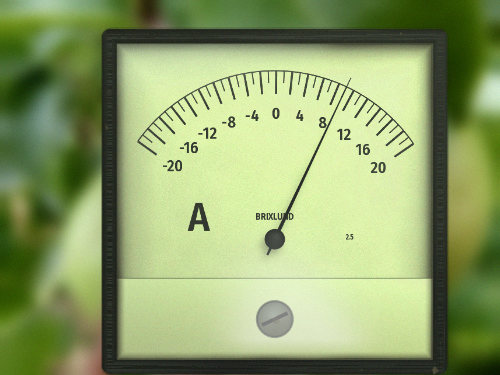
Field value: value=9 unit=A
